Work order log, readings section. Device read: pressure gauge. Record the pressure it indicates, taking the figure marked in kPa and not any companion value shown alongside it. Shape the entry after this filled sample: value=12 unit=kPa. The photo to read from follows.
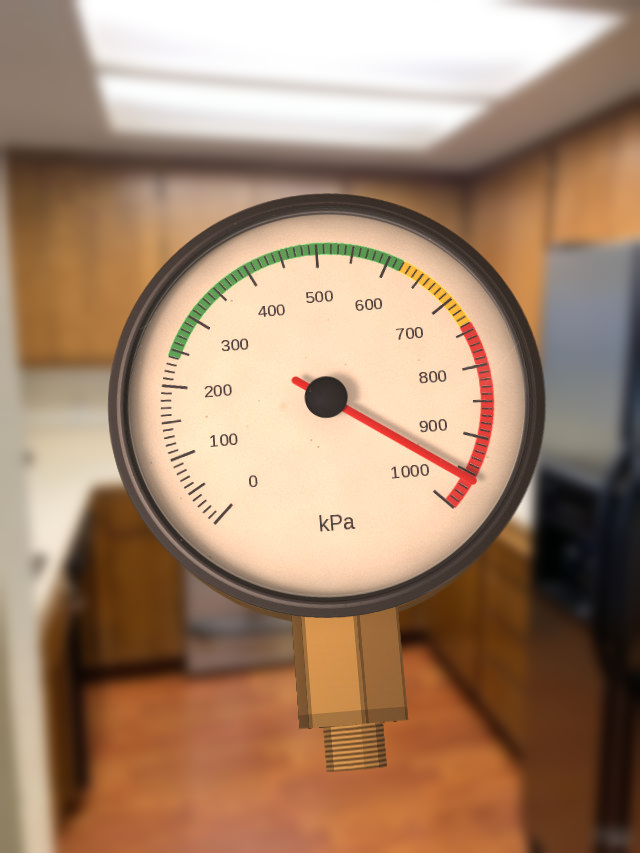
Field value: value=960 unit=kPa
